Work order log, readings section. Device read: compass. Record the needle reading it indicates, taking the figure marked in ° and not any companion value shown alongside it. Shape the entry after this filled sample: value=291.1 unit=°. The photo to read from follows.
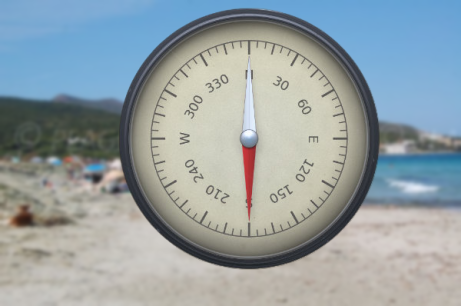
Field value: value=180 unit=°
